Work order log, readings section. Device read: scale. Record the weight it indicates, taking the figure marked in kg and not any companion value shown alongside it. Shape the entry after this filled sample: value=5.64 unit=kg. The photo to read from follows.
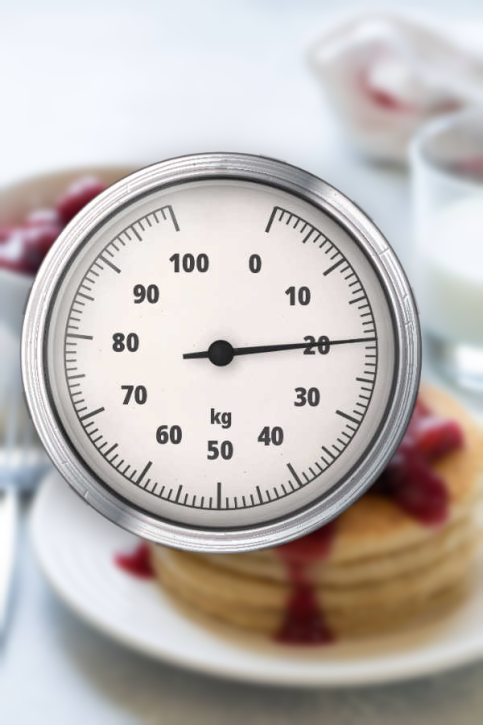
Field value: value=20 unit=kg
